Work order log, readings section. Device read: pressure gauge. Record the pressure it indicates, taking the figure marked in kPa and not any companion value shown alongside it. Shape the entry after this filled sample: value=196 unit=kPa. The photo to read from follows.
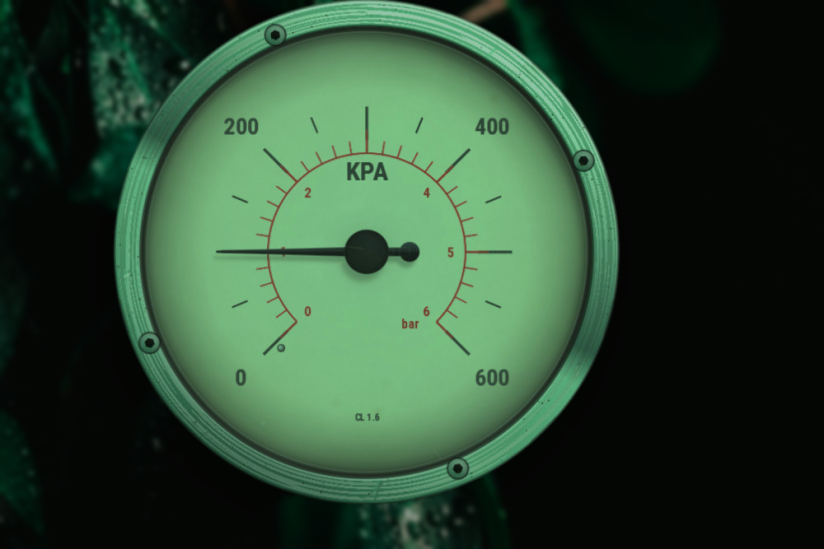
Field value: value=100 unit=kPa
